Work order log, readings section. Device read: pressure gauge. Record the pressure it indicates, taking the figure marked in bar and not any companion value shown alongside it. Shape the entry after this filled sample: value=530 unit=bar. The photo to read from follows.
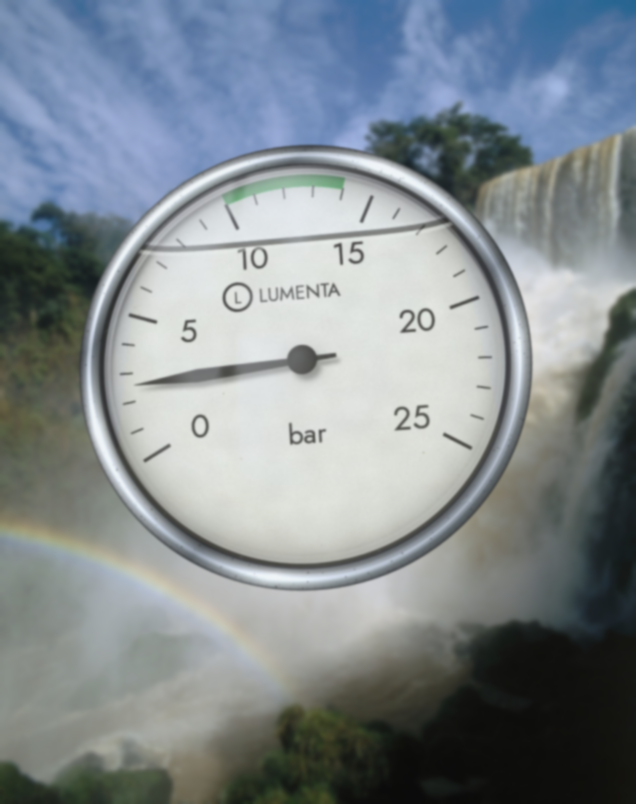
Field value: value=2.5 unit=bar
